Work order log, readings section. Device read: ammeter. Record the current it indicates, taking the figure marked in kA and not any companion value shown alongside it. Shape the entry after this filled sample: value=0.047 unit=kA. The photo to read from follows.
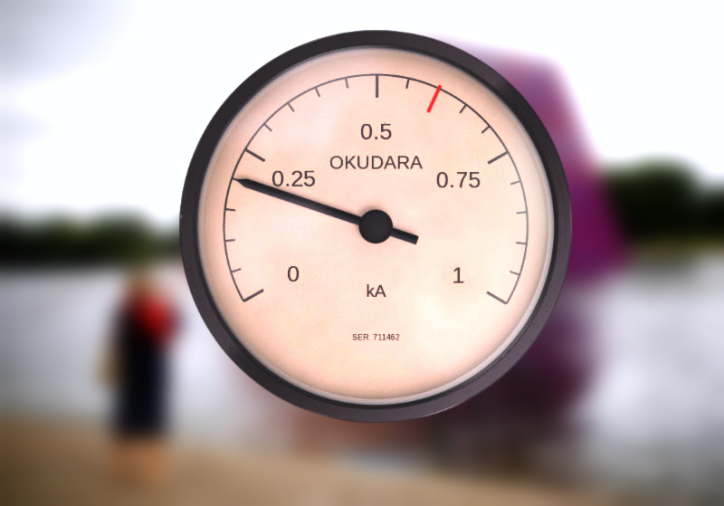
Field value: value=0.2 unit=kA
